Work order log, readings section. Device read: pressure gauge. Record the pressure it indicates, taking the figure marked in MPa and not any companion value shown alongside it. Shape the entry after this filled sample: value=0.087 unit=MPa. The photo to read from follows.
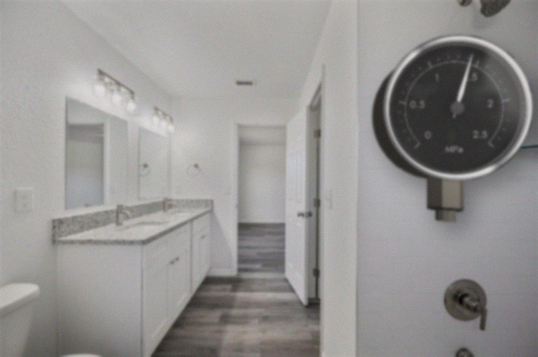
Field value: value=1.4 unit=MPa
